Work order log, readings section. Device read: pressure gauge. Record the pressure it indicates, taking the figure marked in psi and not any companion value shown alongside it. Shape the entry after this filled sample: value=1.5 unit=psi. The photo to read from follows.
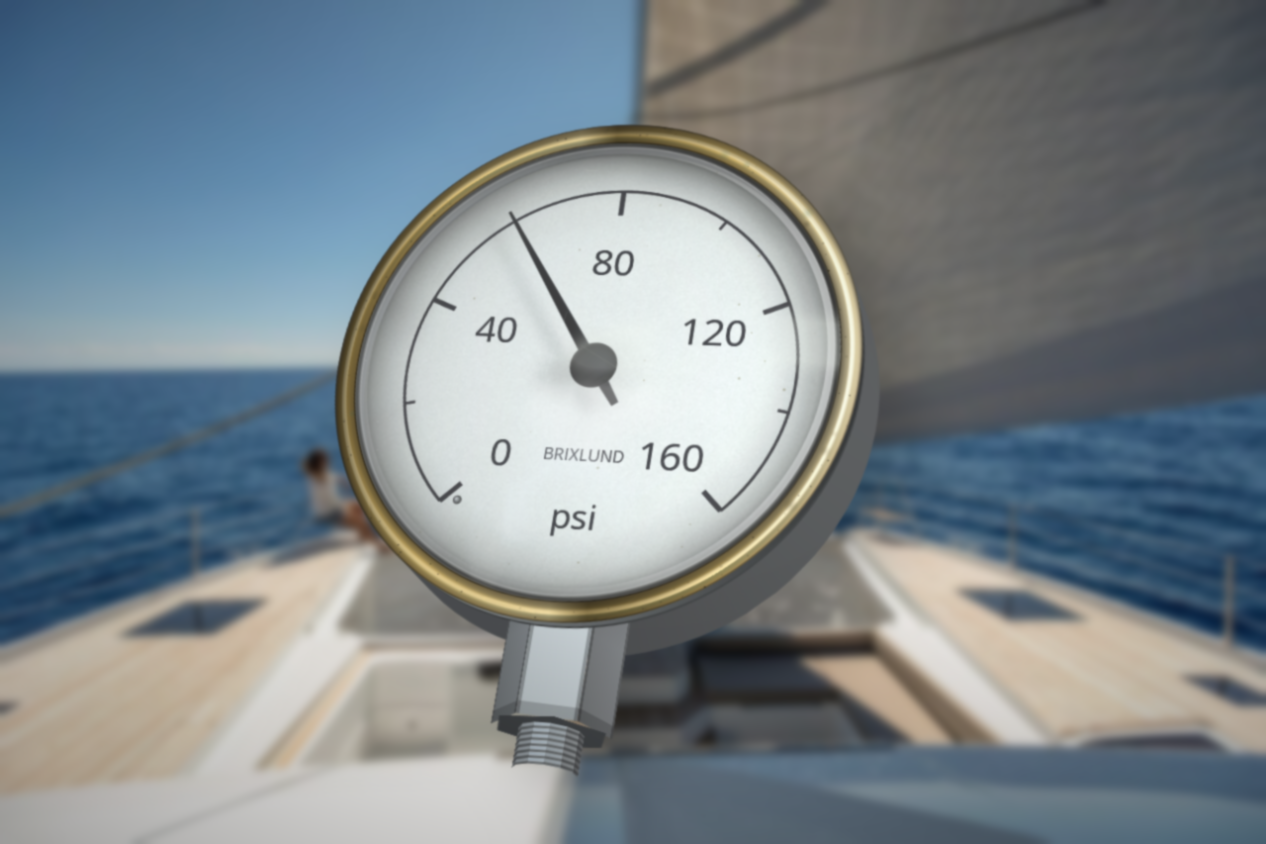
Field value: value=60 unit=psi
